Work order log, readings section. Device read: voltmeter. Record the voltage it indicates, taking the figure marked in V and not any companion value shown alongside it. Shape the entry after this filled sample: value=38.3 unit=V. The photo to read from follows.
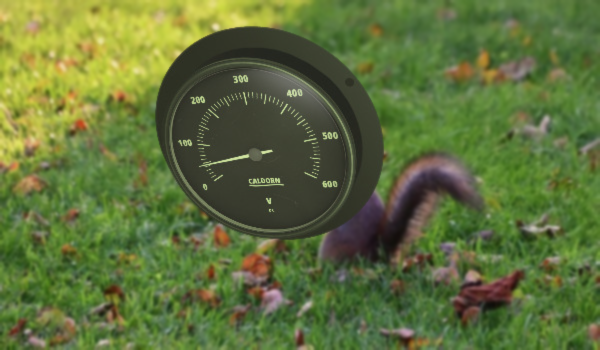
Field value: value=50 unit=V
